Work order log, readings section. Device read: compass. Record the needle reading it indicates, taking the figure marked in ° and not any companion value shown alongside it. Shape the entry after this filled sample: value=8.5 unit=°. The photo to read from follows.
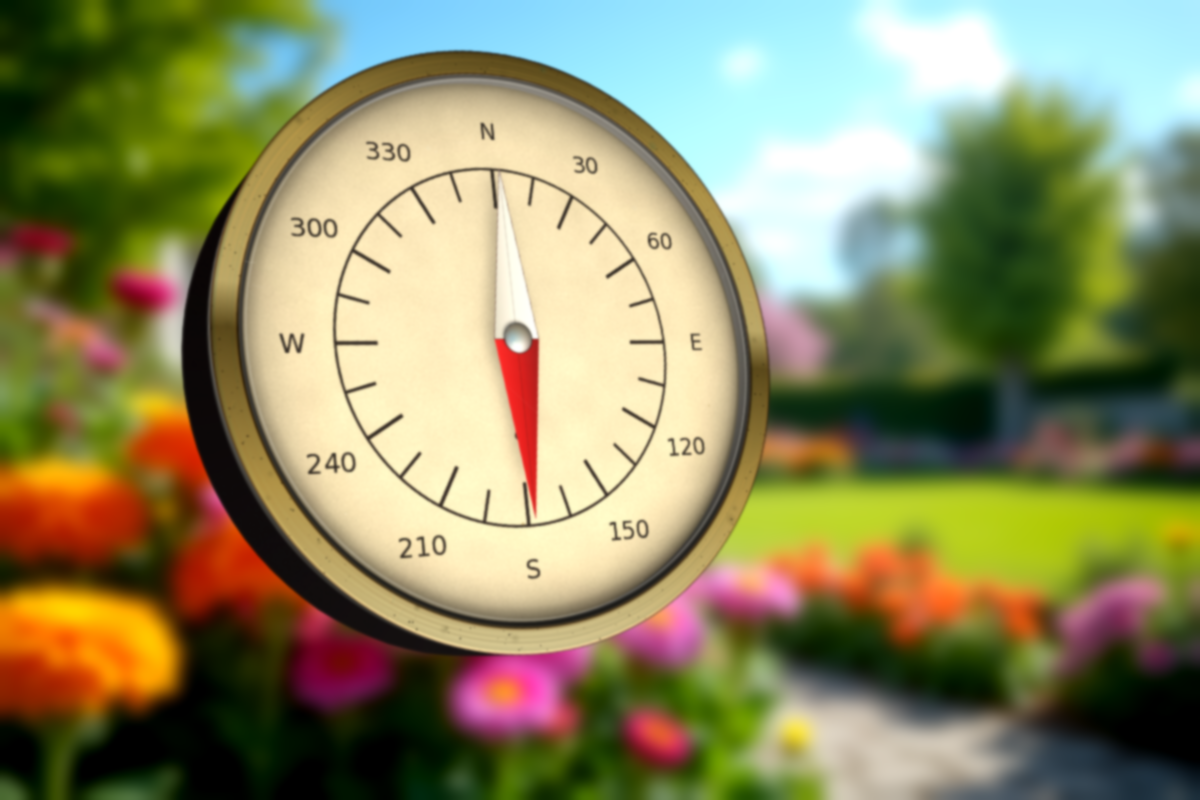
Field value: value=180 unit=°
